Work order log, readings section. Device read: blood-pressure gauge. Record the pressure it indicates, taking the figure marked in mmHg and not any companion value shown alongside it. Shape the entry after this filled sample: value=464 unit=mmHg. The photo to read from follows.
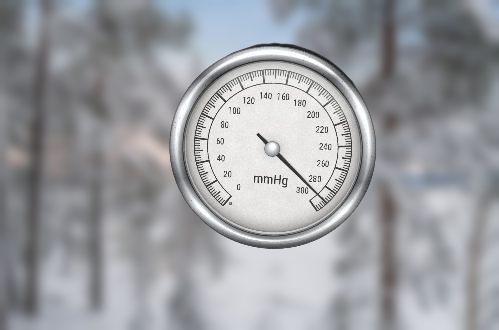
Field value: value=290 unit=mmHg
